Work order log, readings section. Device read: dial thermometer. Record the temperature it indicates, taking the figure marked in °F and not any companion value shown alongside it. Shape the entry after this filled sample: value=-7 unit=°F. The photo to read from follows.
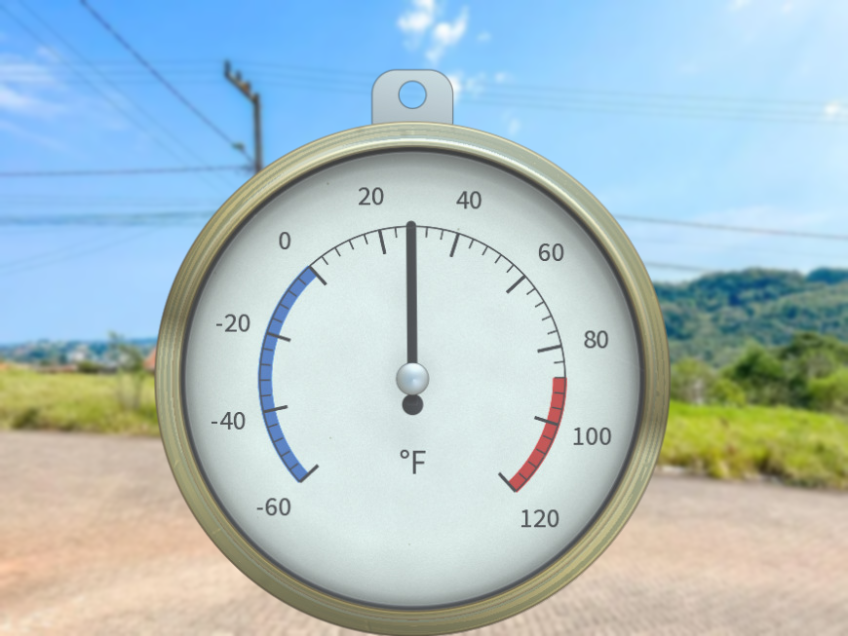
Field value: value=28 unit=°F
